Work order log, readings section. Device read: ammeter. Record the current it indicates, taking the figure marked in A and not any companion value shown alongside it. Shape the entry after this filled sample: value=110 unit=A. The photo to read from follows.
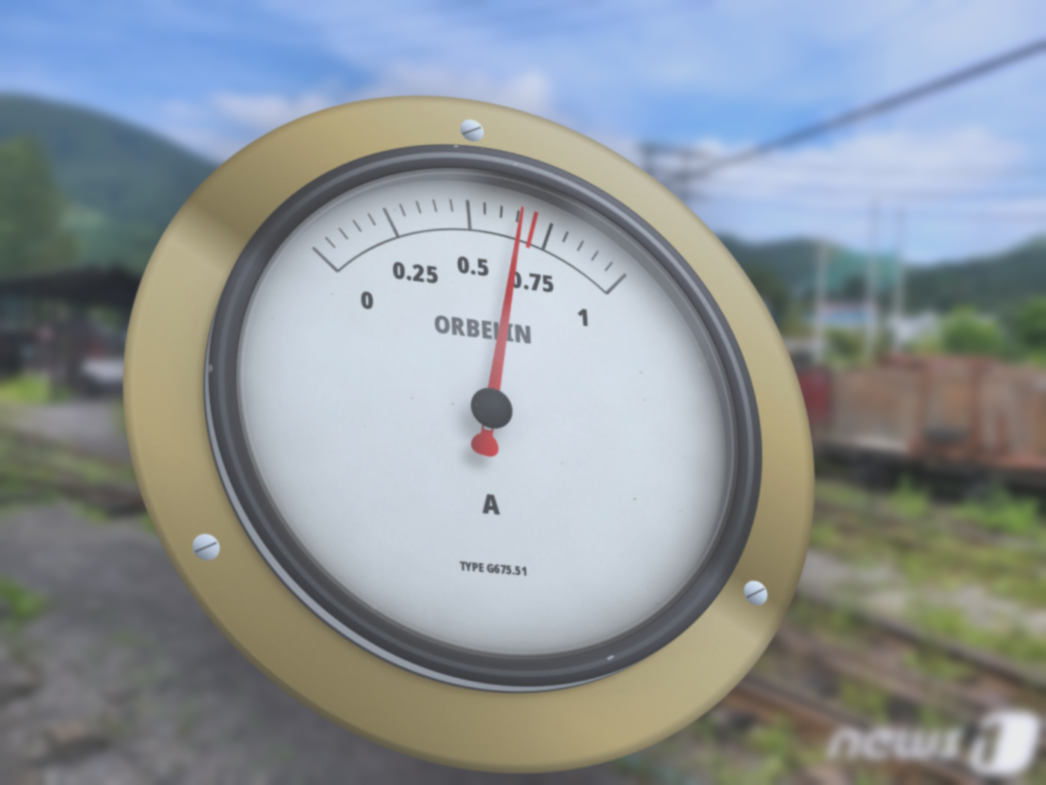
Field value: value=0.65 unit=A
